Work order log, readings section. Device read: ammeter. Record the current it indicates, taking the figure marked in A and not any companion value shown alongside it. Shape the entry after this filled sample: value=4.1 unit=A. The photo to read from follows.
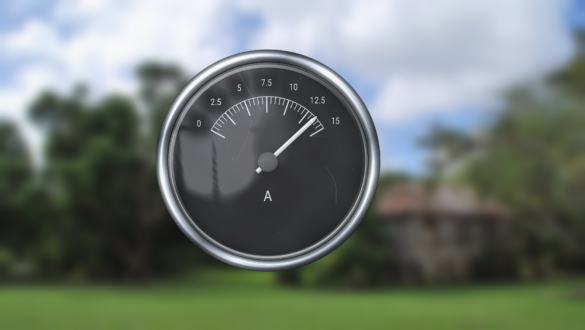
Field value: value=13.5 unit=A
